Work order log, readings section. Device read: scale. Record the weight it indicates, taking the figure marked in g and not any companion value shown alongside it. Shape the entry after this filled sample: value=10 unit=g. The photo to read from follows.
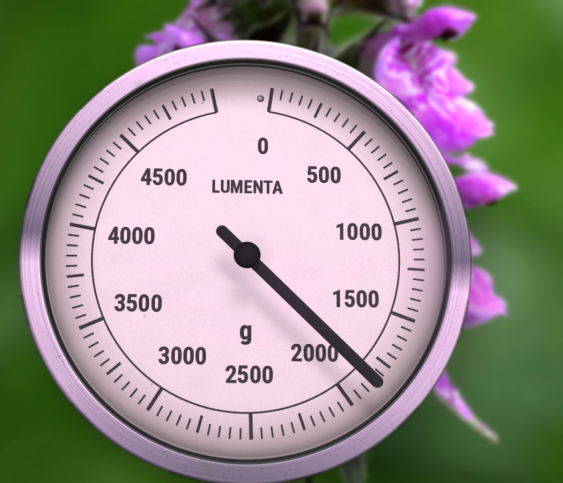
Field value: value=1850 unit=g
